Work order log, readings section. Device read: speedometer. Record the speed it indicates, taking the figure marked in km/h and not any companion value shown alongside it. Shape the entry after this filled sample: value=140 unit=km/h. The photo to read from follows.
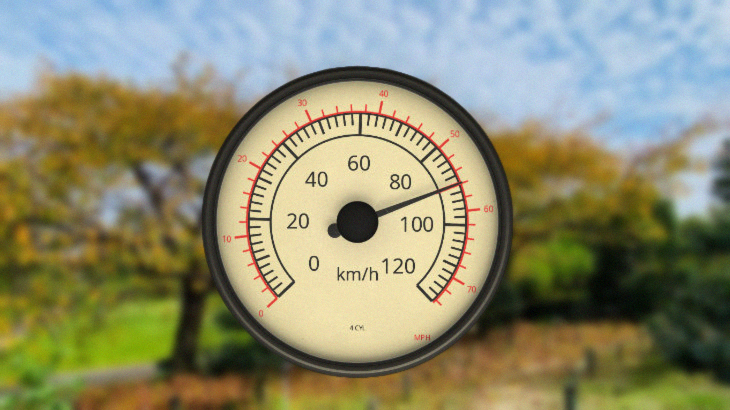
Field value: value=90 unit=km/h
